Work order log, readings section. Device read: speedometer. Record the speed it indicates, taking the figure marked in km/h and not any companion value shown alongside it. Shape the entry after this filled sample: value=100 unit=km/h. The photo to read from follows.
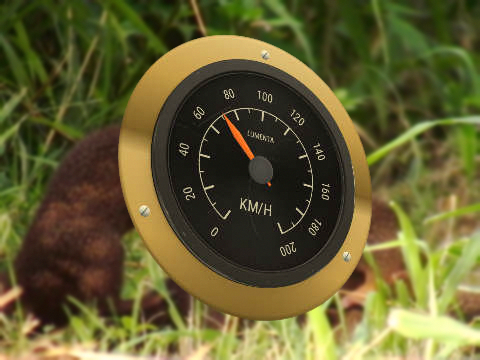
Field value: value=70 unit=km/h
